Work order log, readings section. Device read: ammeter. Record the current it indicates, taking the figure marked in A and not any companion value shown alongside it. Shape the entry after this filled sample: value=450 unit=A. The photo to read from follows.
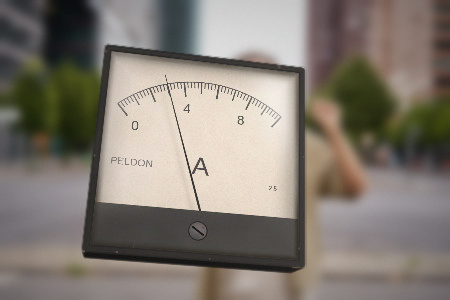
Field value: value=3 unit=A
